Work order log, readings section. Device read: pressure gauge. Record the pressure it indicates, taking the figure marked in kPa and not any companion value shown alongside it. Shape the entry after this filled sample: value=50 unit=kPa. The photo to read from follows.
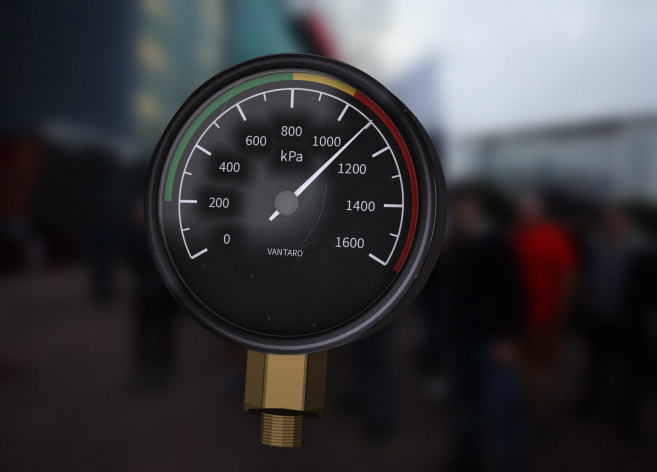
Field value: value=1100 unit=kPa
